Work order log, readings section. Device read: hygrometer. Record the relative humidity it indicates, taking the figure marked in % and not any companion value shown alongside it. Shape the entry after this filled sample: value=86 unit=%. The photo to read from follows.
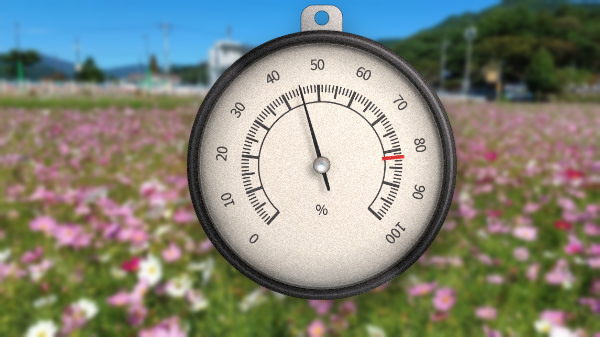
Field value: value=45 unit=%
